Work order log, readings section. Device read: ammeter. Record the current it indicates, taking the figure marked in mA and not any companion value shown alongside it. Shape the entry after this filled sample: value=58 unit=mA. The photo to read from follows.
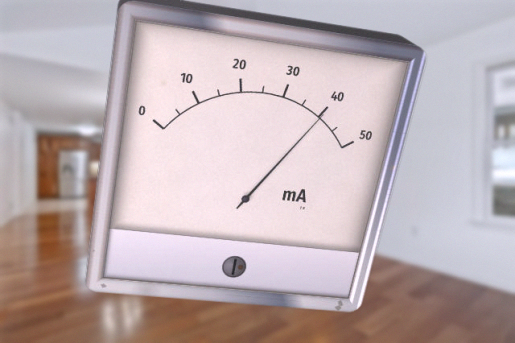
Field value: value=40 unit=mA
